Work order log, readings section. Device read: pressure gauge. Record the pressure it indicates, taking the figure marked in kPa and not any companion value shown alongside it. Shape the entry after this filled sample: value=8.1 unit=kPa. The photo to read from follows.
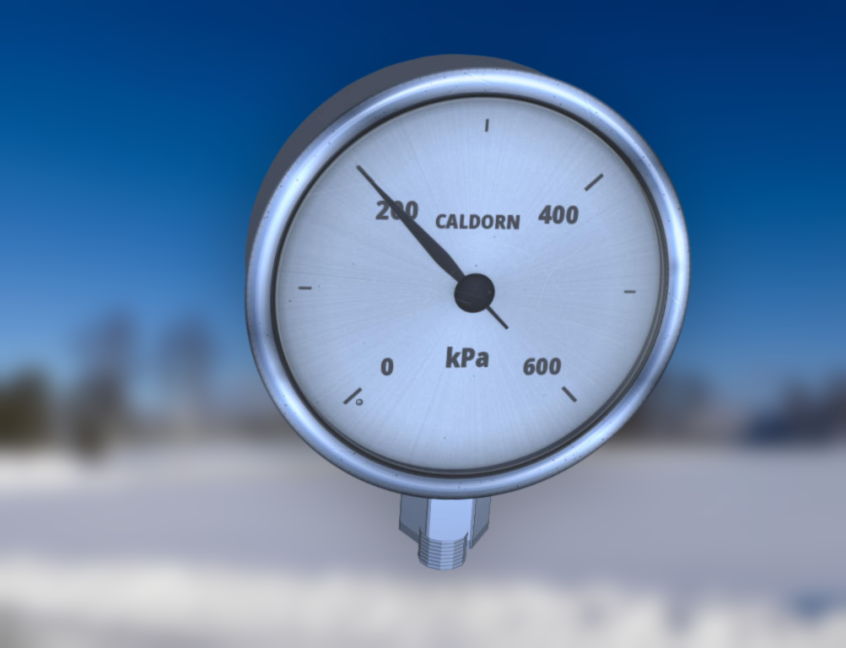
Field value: value=200 unit=kPa
